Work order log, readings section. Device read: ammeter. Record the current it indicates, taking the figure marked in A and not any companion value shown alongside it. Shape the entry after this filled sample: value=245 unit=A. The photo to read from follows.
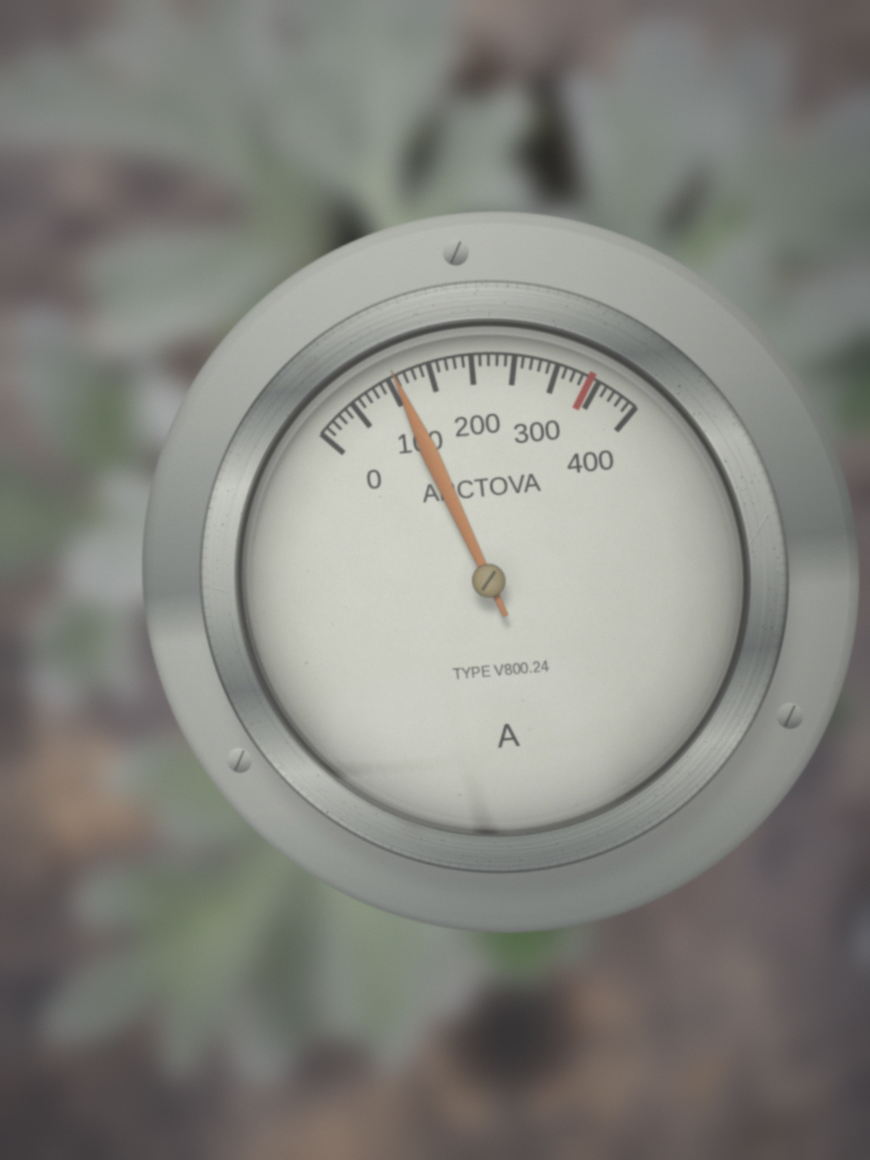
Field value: value=110 unit=A
